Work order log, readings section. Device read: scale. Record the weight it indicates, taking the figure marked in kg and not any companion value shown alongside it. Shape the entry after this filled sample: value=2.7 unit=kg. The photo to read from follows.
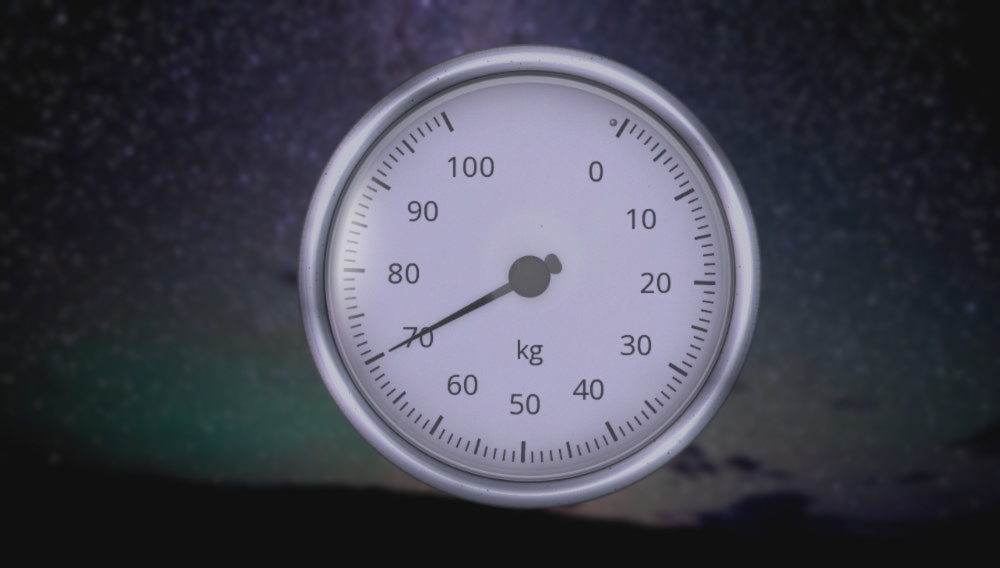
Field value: value=70 unit=kg
